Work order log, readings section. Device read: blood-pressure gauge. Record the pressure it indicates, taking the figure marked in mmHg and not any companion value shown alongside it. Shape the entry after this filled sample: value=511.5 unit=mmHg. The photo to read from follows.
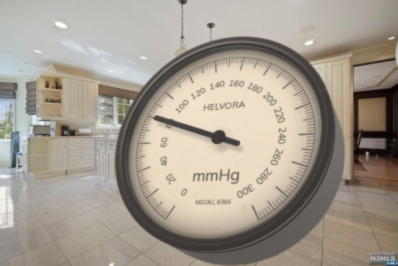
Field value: value=80 unit=mmHg
